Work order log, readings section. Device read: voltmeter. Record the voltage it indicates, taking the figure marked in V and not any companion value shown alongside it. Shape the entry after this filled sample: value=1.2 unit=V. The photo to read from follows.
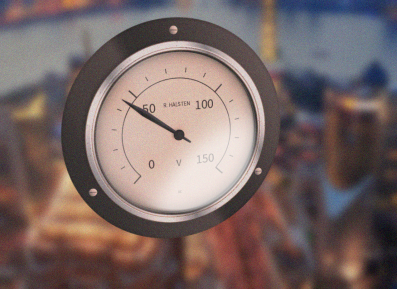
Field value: value=45 unit=V
